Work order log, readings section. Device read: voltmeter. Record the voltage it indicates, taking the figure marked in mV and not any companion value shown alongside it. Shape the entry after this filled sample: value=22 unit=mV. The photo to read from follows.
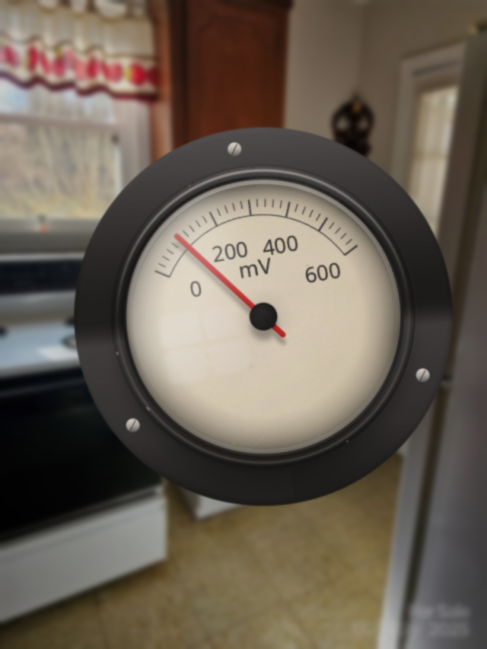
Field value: value=100 unit=mV
